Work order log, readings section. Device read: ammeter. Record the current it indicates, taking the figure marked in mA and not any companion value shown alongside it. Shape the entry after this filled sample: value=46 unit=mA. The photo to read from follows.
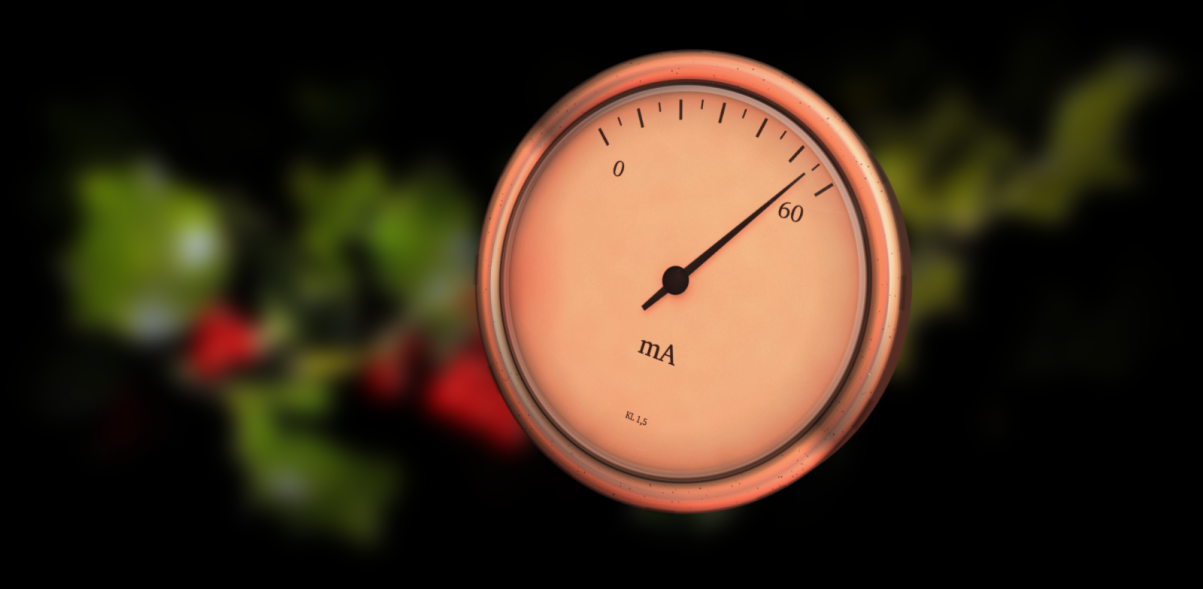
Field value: value=55 unit=mA
